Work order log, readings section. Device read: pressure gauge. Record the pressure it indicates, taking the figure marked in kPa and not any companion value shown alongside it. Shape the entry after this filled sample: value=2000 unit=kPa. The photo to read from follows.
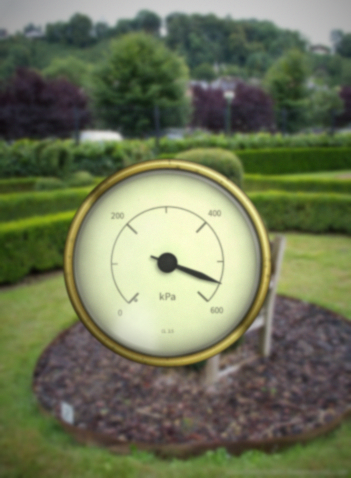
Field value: value=550 unit=kPa
